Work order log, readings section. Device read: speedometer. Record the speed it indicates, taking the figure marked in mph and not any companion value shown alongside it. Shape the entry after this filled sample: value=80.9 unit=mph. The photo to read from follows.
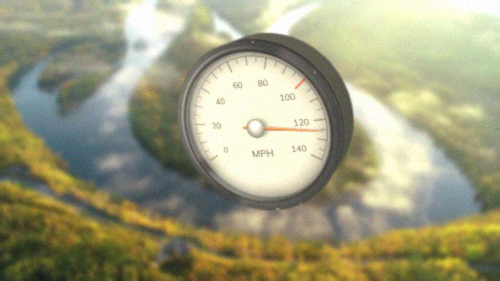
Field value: value=125 unit=mph
